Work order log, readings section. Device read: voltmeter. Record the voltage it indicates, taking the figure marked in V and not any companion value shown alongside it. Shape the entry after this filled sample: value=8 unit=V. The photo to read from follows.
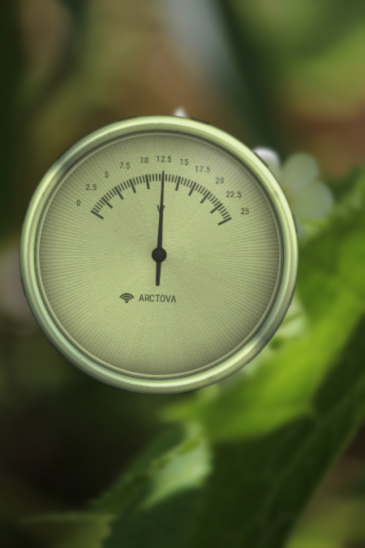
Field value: value=12.5 unit=V
